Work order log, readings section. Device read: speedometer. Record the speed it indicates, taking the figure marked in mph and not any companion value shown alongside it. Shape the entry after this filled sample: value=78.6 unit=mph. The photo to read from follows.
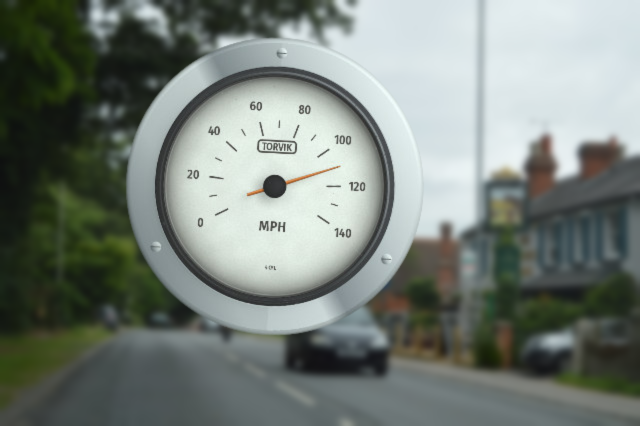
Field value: value=110 unit=mph
